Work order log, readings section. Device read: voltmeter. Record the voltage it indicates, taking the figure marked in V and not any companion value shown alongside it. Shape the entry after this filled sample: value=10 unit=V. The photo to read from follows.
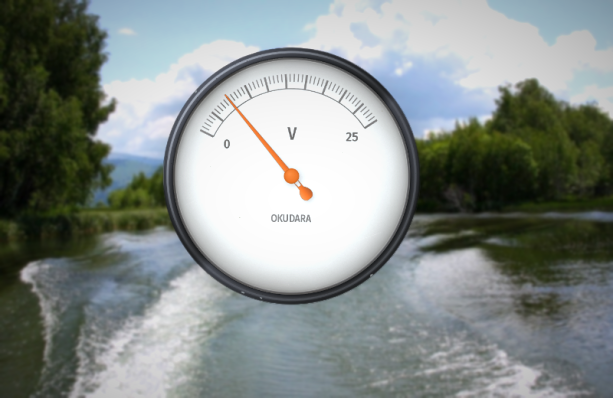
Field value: value=5 unit=V
